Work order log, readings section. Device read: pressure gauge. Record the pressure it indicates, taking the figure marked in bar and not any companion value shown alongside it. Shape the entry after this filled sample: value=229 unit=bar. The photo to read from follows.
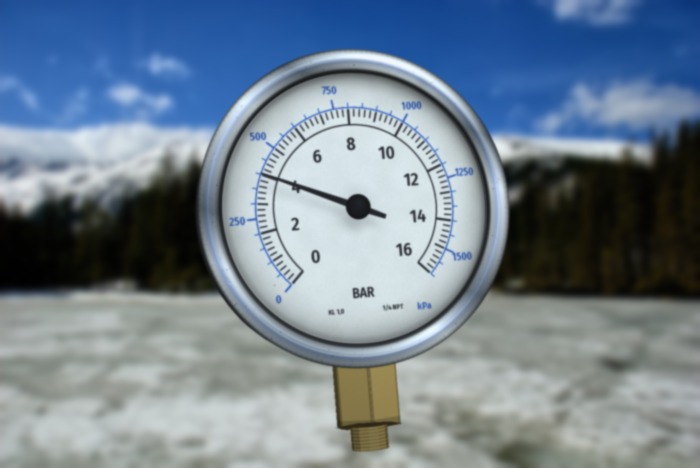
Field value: value=4 unit=bar
